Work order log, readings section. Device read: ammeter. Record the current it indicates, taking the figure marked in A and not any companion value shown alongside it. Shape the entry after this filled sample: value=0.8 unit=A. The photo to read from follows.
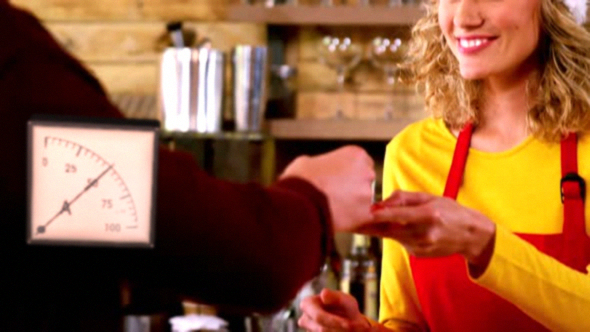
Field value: value=50 unit=A
